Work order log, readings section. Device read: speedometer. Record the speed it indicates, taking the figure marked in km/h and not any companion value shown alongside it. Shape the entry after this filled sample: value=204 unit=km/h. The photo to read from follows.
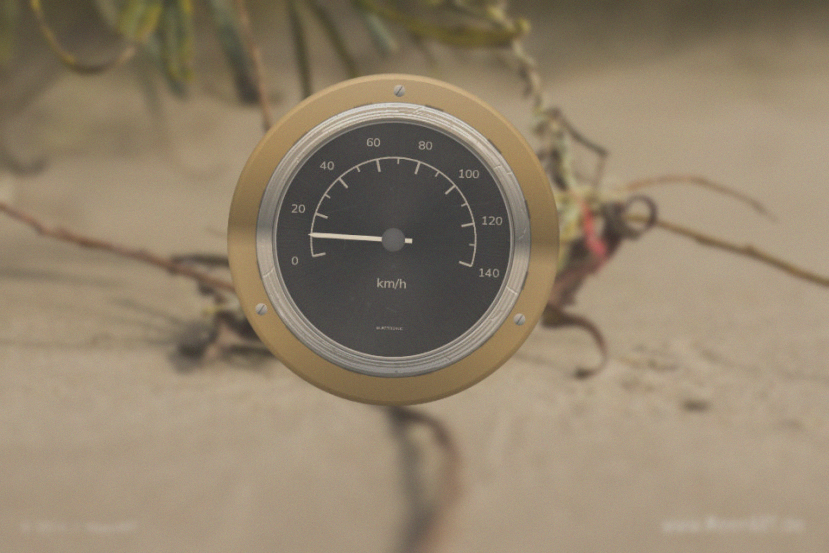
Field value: value=10 unit=km/h
